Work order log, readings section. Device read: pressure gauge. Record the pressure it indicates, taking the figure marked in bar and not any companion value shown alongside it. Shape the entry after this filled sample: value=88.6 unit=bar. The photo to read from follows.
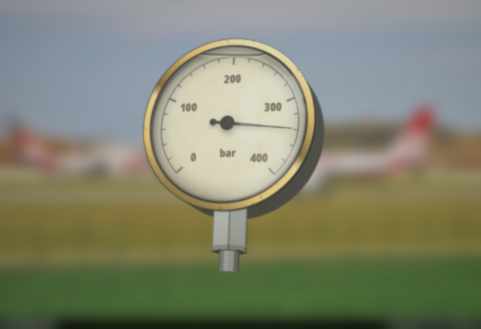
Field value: value=340 unit=bar
